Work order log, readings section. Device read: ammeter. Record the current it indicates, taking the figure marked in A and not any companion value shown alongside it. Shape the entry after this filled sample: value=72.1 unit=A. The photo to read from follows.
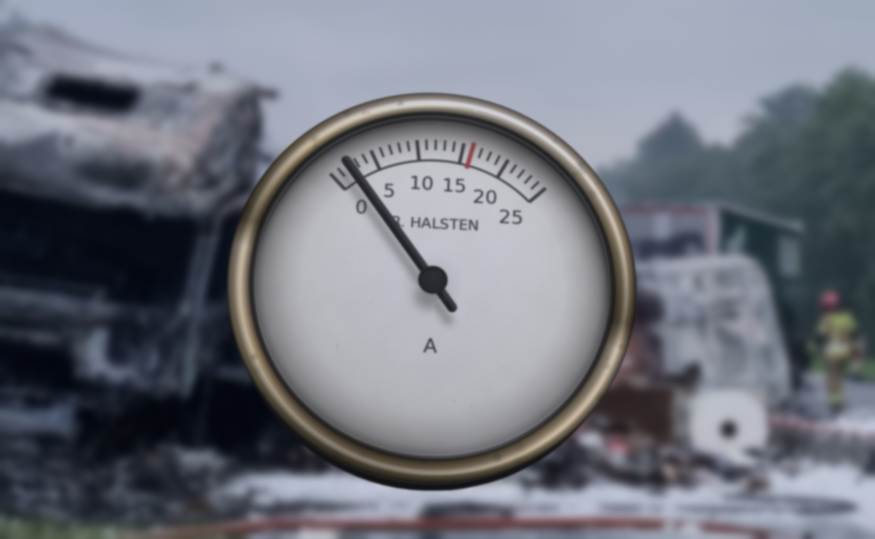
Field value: value=2 unit=A
